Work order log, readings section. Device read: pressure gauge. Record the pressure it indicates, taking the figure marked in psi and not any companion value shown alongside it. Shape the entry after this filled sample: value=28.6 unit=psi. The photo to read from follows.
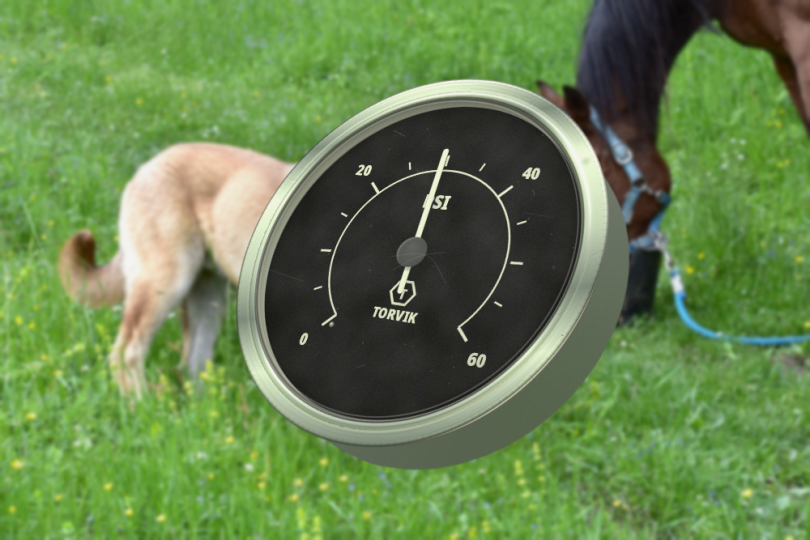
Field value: value=30 unit=psi
